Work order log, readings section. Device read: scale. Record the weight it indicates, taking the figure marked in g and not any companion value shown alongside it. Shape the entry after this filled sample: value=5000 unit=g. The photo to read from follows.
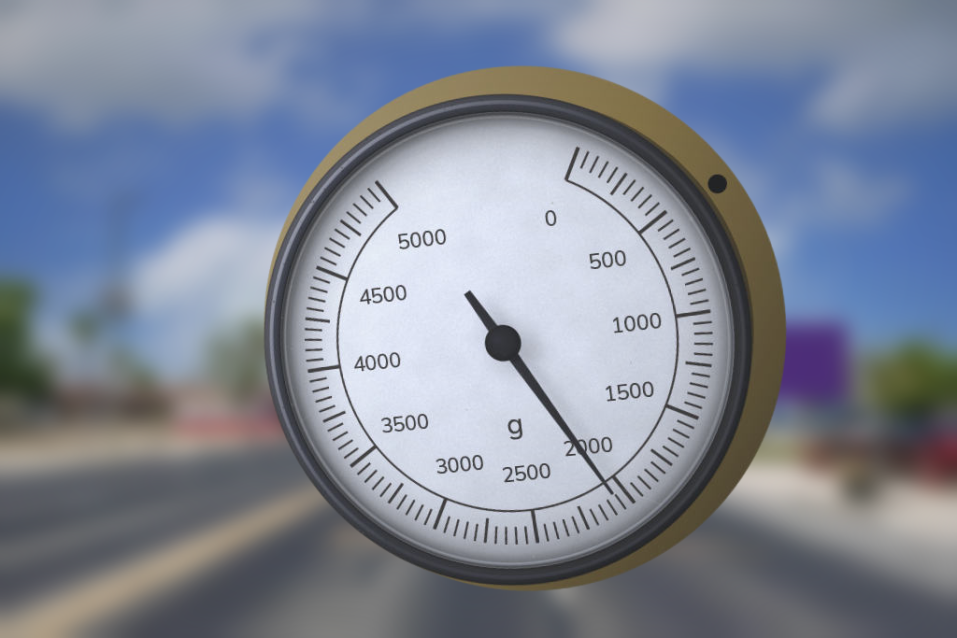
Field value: value=2050 unit=g
